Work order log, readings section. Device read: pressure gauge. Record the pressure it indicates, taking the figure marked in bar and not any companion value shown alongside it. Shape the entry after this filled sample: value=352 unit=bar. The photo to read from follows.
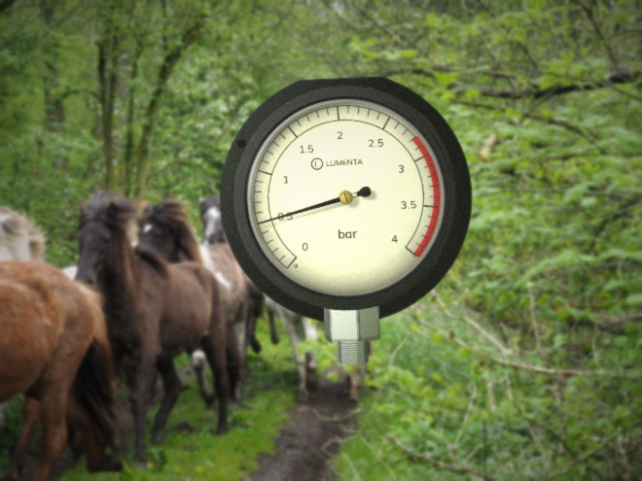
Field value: value=0.5 unit=bar
